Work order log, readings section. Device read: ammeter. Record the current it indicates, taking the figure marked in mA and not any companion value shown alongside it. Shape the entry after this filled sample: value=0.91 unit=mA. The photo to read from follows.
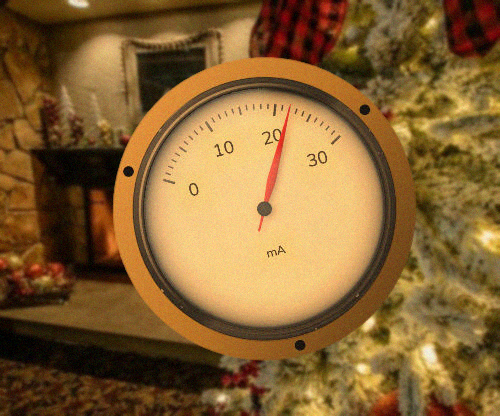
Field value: value=22 unit=mA
